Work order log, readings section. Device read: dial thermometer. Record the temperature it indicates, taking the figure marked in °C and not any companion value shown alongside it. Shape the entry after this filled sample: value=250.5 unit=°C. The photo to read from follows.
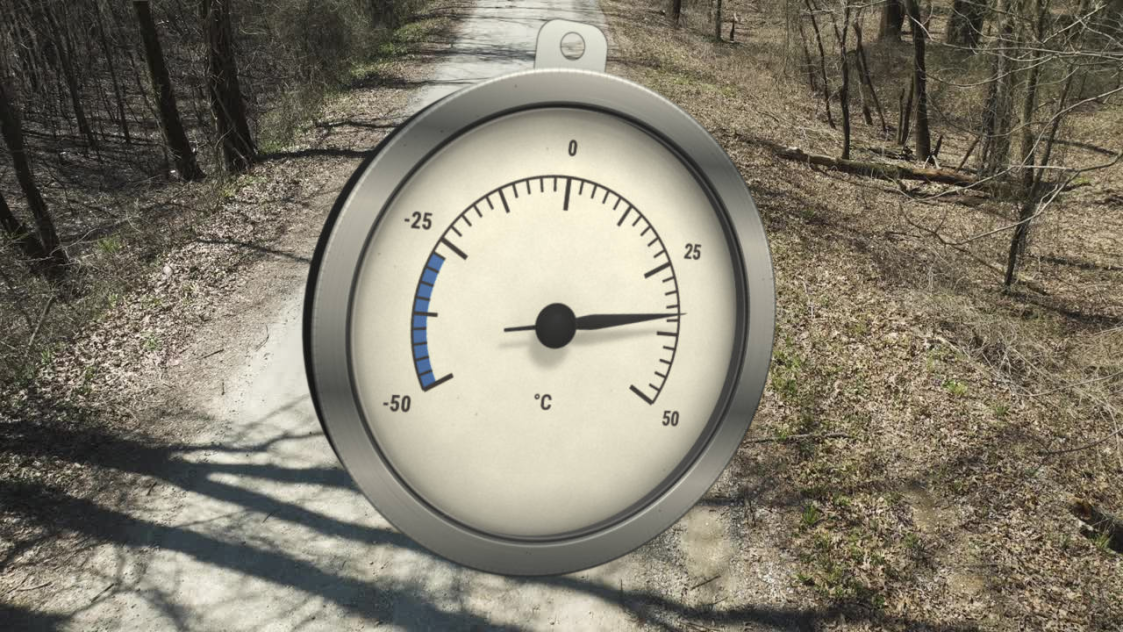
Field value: value=33.75 unit=°C
